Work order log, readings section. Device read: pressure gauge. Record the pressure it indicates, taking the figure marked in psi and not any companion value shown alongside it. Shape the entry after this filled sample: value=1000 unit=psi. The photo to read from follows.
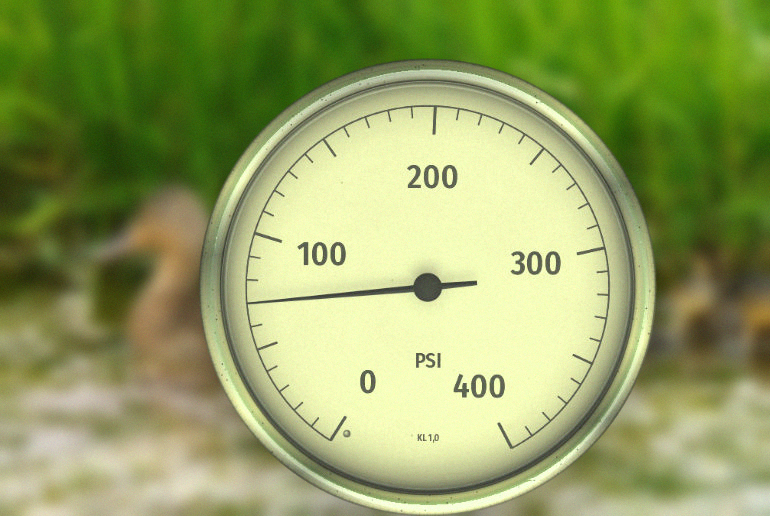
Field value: value=70 unit=psi
